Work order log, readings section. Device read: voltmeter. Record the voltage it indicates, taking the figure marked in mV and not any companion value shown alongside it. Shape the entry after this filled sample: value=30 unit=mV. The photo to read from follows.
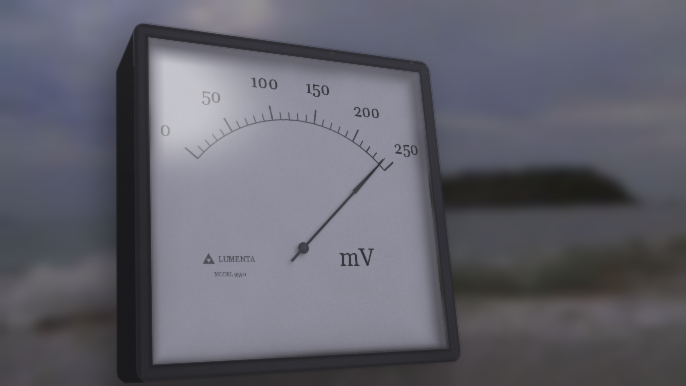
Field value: value=240 unit=mV
